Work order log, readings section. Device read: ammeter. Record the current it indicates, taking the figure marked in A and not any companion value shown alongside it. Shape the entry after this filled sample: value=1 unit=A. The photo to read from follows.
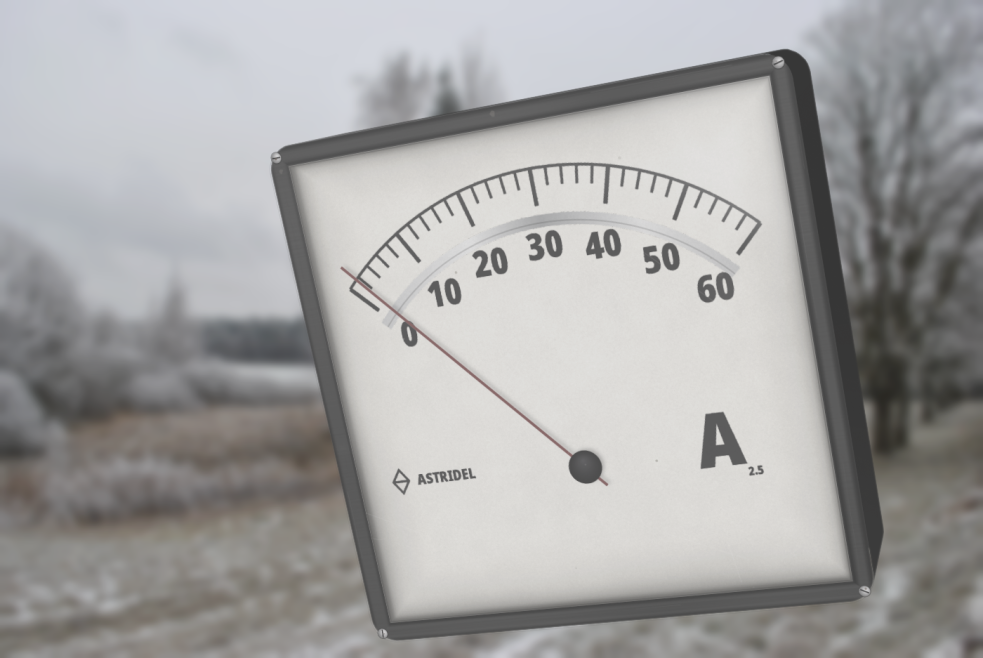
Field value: value=2 unit=A
